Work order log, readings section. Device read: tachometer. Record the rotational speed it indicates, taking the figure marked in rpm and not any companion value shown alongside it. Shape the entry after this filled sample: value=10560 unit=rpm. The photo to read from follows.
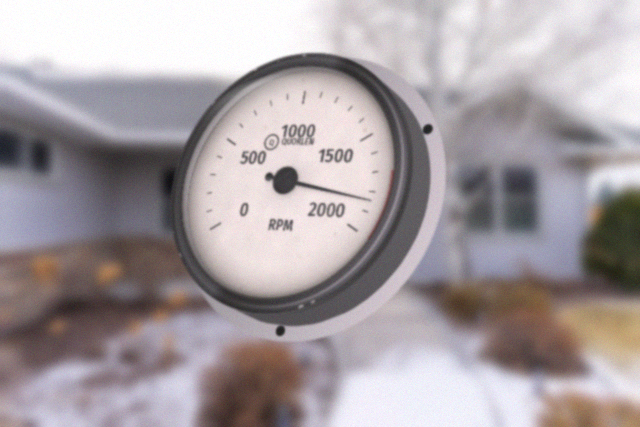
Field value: value=1850 unit=rpm
